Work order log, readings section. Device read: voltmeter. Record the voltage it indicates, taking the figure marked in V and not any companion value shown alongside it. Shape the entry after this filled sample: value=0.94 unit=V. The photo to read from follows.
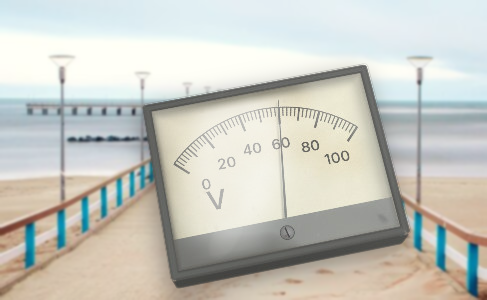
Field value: value=60 unit=V
